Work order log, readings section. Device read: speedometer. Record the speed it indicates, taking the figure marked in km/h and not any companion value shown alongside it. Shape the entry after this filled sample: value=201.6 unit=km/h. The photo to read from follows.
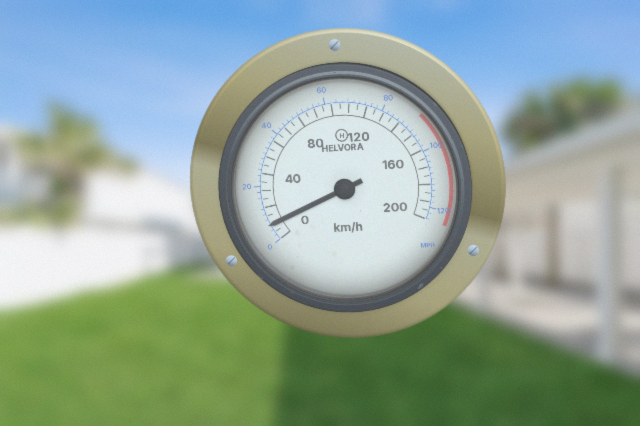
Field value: value=10 unit=km/h
